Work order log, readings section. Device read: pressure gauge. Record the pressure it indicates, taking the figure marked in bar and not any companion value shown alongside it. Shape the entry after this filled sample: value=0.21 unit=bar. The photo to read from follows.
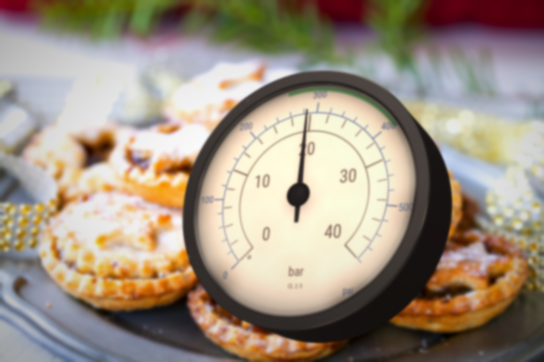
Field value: value=20 unit=bar
